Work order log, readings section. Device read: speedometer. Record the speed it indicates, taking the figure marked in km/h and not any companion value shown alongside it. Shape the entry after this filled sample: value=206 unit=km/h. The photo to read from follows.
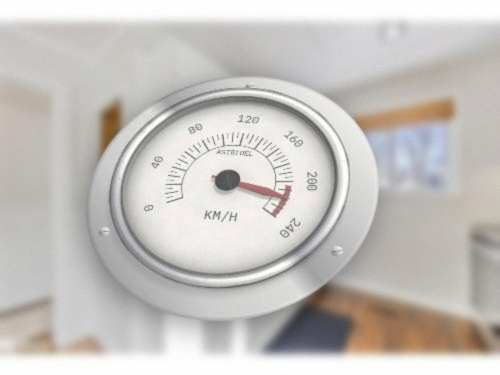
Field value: value=220 unit=km/h
